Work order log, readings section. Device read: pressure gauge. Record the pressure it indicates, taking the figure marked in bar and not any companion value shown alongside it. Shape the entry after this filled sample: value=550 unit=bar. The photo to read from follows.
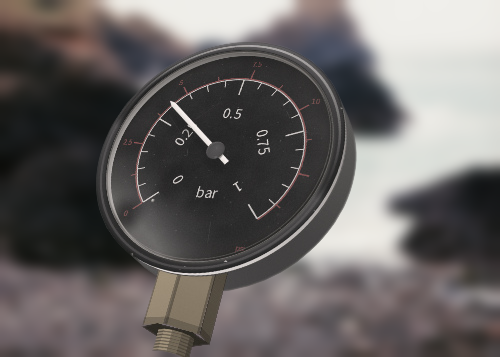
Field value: value=0.3 unit=bar
